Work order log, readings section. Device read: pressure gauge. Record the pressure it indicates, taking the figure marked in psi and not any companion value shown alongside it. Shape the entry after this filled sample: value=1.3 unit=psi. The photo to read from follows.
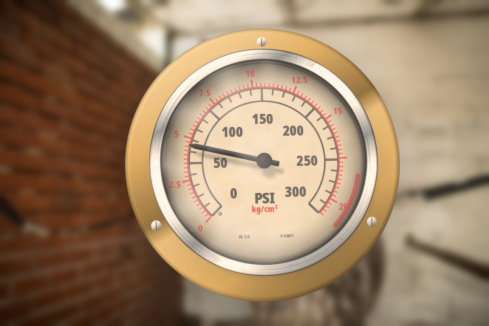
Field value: value=65 unit=psi
